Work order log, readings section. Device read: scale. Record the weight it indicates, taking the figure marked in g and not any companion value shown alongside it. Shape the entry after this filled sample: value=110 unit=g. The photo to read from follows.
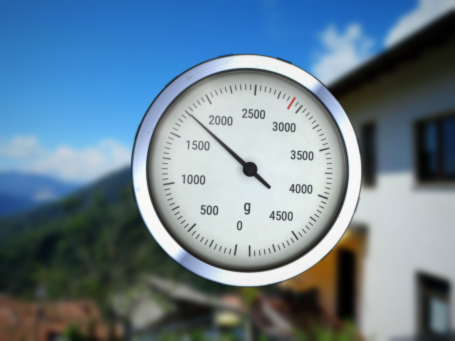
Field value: value=1750 unit=g
